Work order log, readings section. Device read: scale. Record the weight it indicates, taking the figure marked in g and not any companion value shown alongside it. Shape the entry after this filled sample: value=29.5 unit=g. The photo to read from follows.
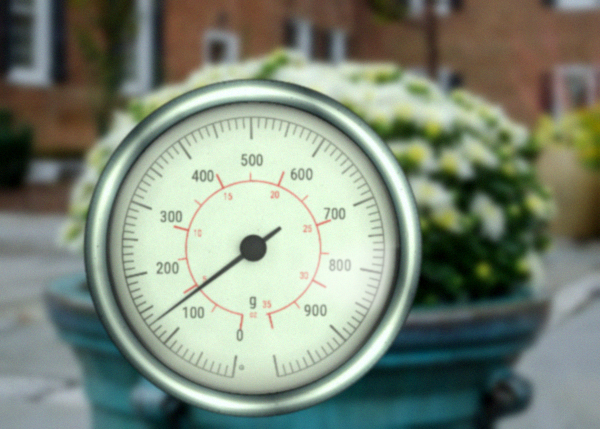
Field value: value=130 unit=g
